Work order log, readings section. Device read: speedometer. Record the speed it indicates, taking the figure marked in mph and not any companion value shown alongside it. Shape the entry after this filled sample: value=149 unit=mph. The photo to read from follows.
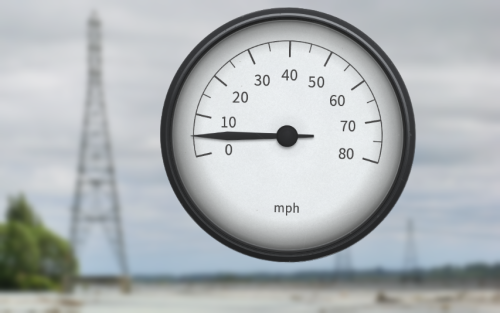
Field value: value=5 unit=mph
